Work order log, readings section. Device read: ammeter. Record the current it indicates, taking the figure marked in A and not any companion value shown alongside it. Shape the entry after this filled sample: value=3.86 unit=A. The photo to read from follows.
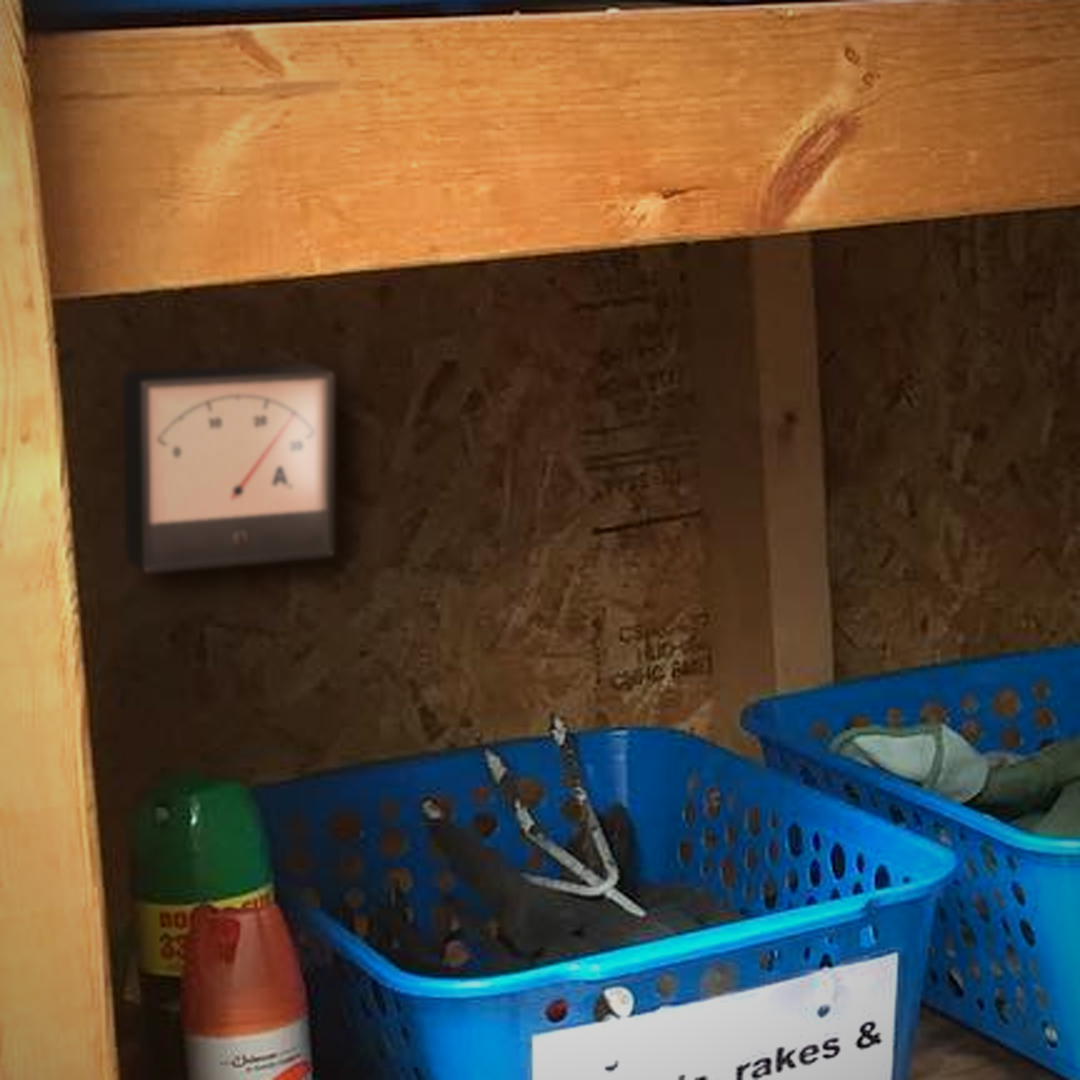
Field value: value=25 unit=A
